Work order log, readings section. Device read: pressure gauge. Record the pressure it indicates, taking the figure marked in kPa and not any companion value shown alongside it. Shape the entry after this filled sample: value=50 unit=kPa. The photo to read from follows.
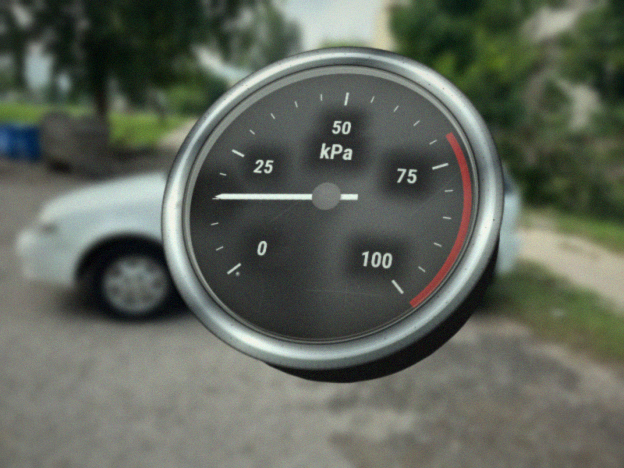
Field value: value=15 unit=kPa
